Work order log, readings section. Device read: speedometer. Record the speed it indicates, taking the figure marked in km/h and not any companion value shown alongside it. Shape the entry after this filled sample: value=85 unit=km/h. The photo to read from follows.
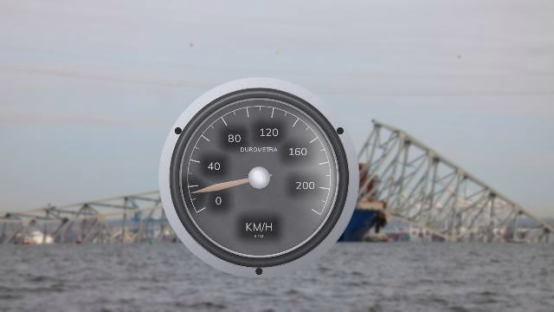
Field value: value=15 unit=km/h
